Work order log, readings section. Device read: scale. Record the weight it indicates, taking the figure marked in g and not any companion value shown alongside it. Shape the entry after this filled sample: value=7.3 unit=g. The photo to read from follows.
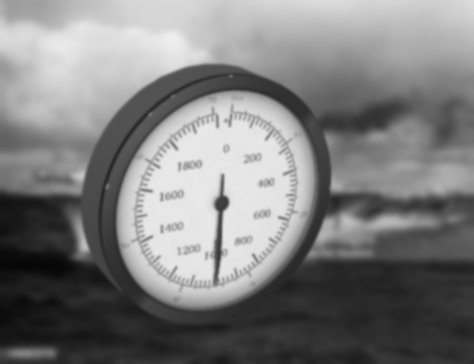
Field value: value=1000 unit=g
